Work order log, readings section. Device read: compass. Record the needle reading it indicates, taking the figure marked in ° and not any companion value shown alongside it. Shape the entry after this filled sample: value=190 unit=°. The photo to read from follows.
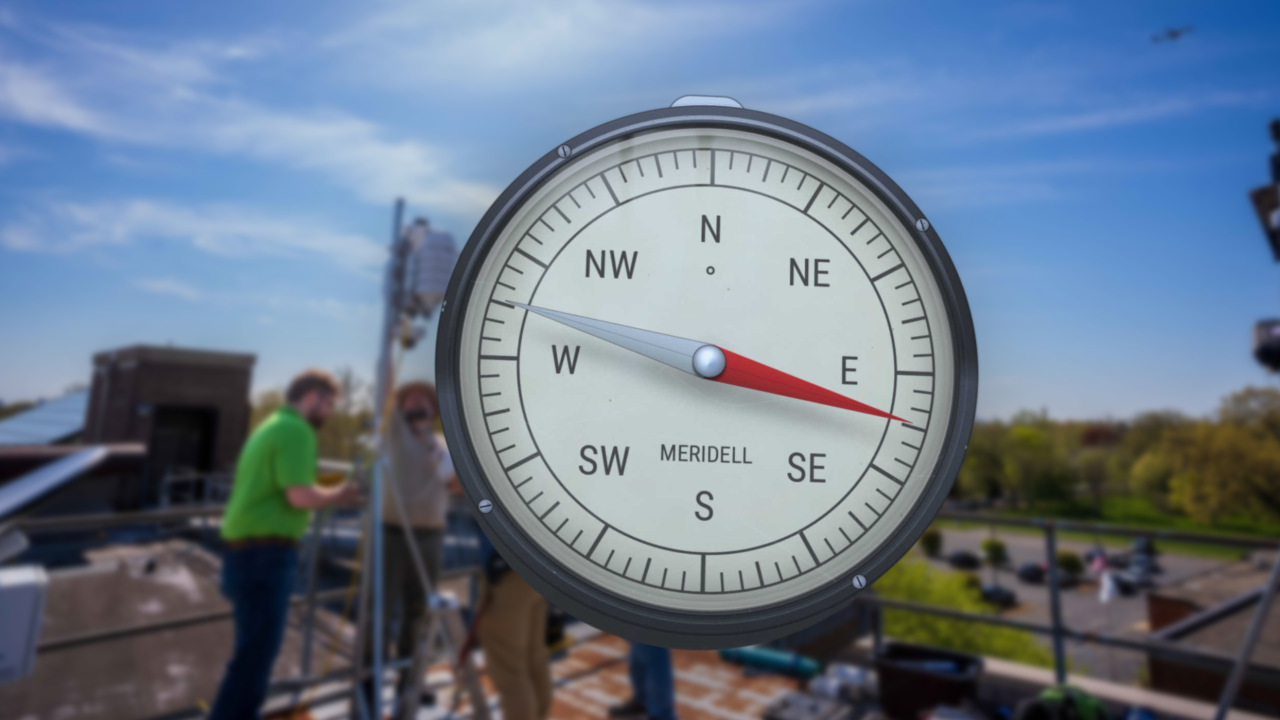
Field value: value=105 unit=°
